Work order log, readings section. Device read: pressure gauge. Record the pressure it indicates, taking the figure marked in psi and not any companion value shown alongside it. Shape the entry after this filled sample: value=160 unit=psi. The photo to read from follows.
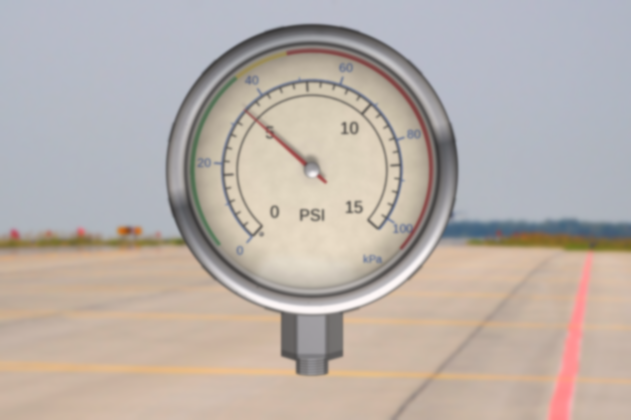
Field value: value=5 unit=psi
